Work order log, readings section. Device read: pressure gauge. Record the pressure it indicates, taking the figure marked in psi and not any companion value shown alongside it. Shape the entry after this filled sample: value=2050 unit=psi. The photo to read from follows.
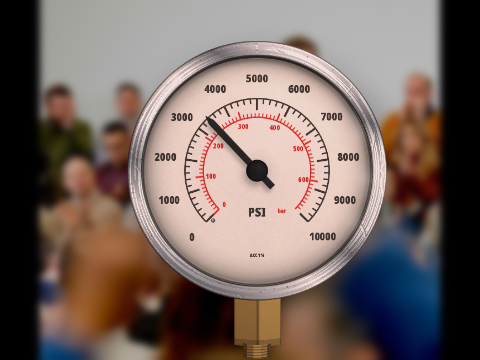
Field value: value=3400 unit=psi
